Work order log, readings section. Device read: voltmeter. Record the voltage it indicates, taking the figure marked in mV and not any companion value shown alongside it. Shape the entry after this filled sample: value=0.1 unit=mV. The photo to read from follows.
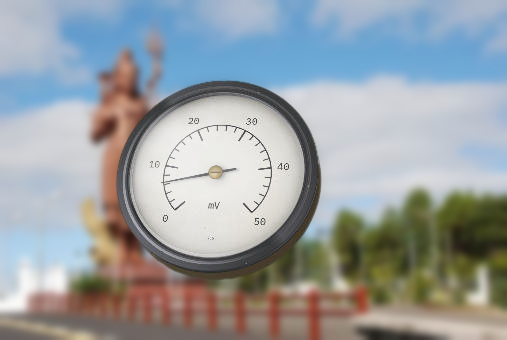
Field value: value=6 unit=mV
